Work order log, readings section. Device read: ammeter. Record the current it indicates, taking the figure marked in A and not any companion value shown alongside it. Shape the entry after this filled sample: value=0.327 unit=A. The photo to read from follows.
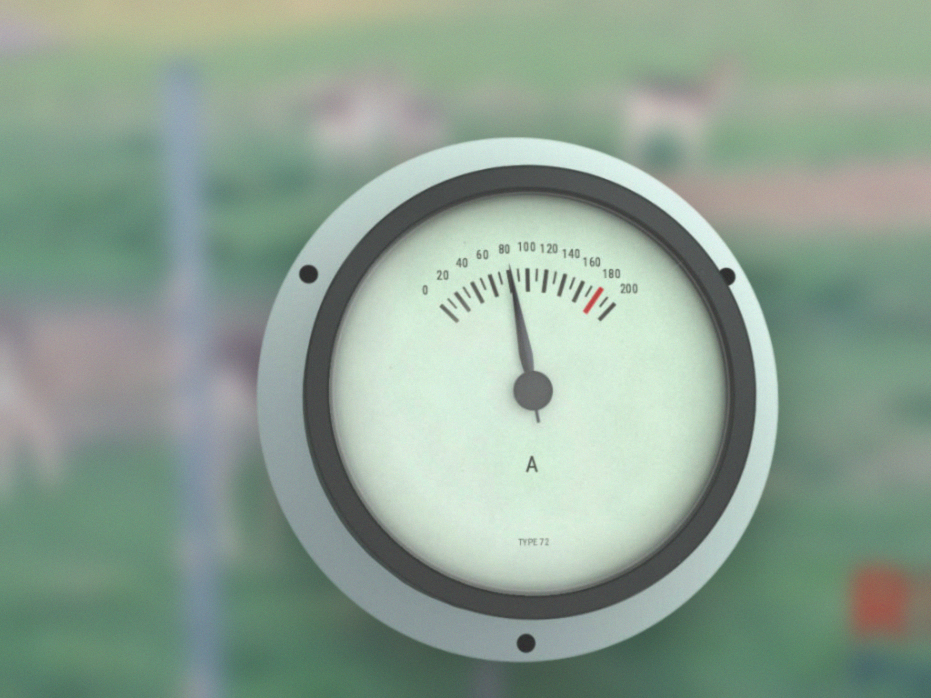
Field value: value=80 unit=A
